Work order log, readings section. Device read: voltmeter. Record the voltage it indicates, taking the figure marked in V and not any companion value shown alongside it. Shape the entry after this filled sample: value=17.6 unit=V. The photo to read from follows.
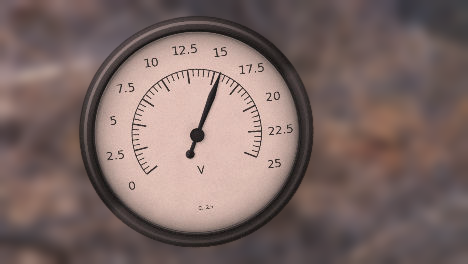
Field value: value=15.5 unit=V
